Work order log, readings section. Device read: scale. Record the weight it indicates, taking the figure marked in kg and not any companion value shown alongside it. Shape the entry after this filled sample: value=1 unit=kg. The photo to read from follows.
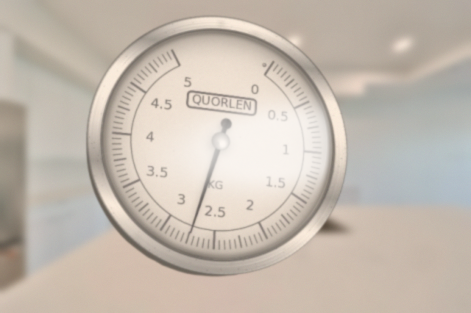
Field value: value=2.75 unit=kg
